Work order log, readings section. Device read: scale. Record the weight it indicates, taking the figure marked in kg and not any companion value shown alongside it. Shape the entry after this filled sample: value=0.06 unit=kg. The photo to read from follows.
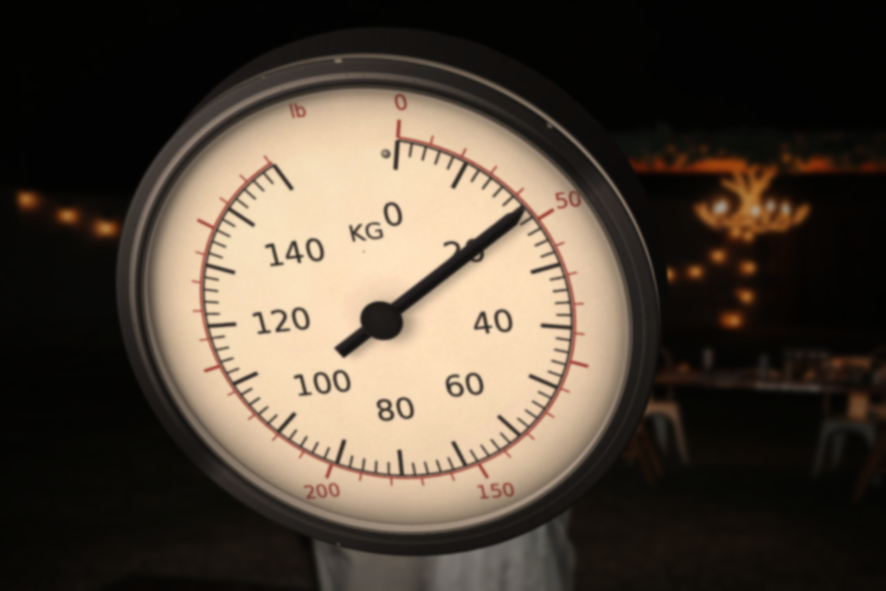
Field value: value=20 unit=kg
